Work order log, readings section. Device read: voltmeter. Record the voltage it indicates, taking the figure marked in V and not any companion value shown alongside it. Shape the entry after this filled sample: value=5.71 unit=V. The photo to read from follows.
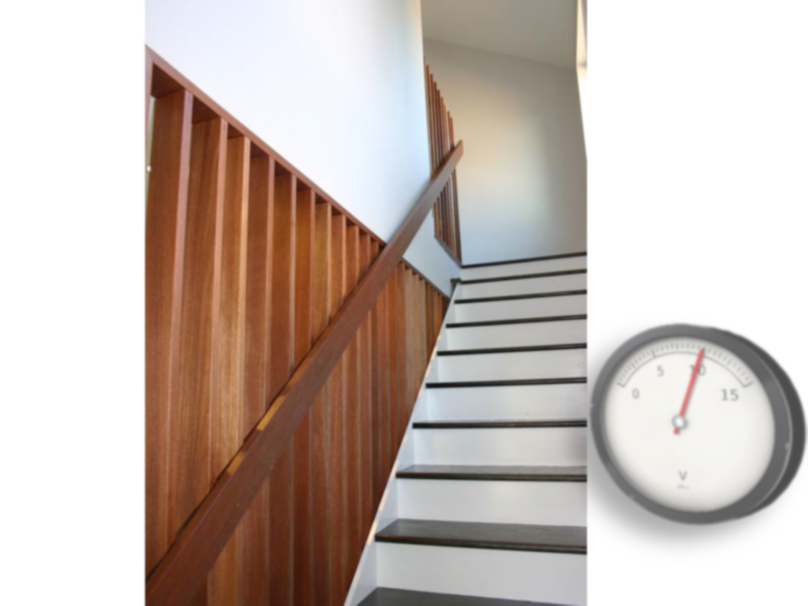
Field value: value=10 unit=V
